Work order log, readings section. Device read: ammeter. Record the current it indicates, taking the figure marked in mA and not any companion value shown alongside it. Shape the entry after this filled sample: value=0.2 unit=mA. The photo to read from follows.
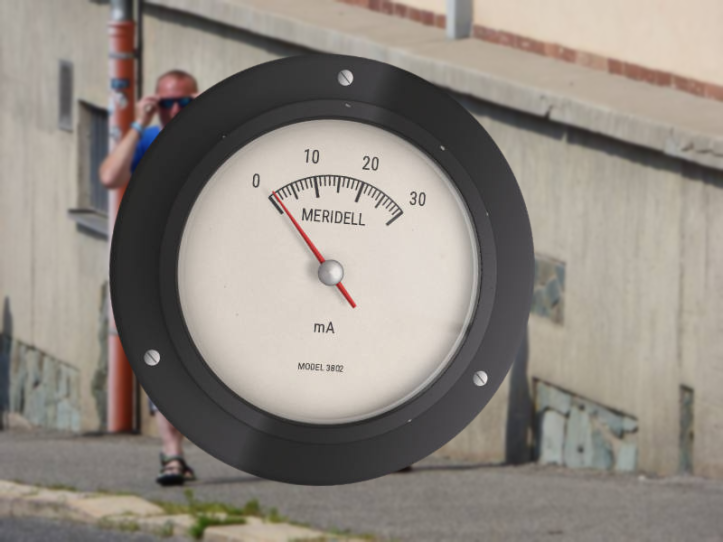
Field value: value=1 unit=mA
